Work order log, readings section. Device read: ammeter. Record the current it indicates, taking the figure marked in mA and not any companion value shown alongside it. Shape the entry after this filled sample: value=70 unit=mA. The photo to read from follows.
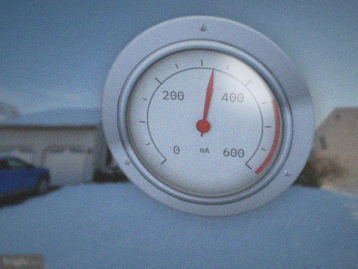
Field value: value=325 unit=mA
